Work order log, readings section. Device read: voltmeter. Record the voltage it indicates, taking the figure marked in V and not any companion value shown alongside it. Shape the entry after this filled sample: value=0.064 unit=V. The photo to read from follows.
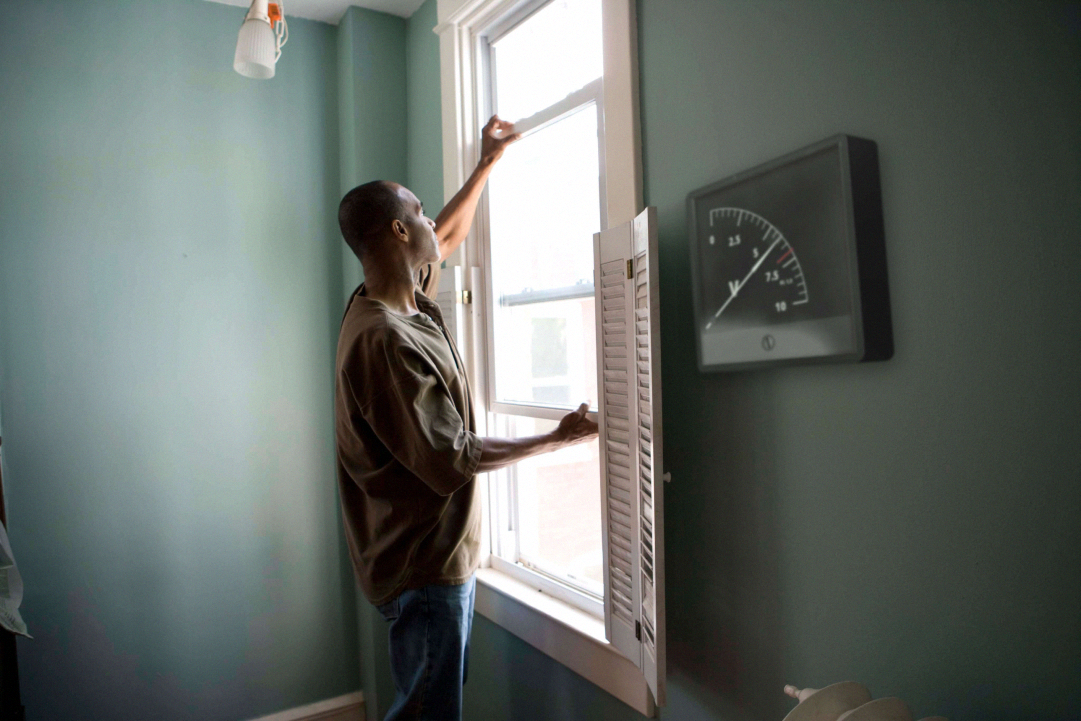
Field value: value=6 unit=V
